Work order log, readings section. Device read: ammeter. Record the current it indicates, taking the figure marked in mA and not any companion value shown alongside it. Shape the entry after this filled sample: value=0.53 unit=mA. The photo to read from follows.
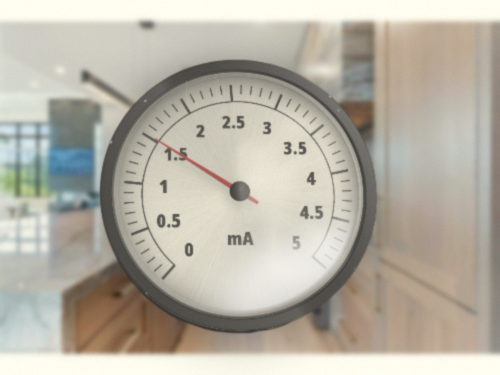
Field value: value=1.5 unit=mA
